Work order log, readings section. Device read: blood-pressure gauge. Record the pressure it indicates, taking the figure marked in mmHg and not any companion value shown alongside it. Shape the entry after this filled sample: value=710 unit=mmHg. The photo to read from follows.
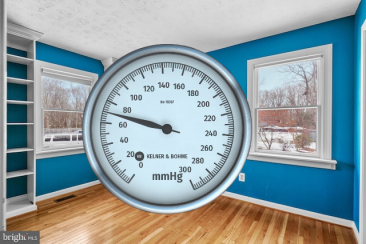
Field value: value=70 unit=mmHg
